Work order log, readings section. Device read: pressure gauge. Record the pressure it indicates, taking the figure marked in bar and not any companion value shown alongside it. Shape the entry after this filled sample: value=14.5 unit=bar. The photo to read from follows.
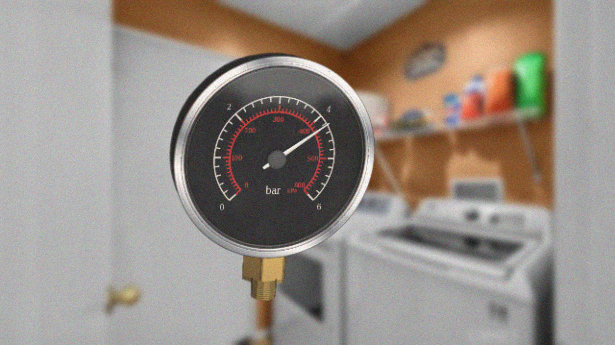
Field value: value=4.2 unit=bar
